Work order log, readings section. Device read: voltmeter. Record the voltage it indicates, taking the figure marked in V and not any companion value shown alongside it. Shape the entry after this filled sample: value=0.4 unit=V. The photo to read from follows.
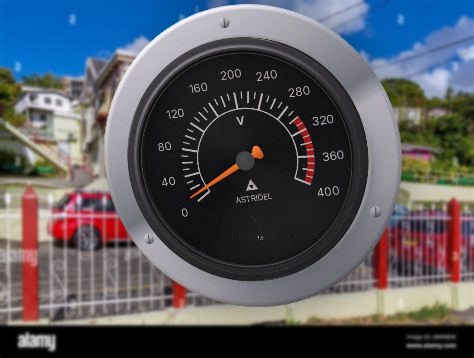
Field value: value=10 unit=V
